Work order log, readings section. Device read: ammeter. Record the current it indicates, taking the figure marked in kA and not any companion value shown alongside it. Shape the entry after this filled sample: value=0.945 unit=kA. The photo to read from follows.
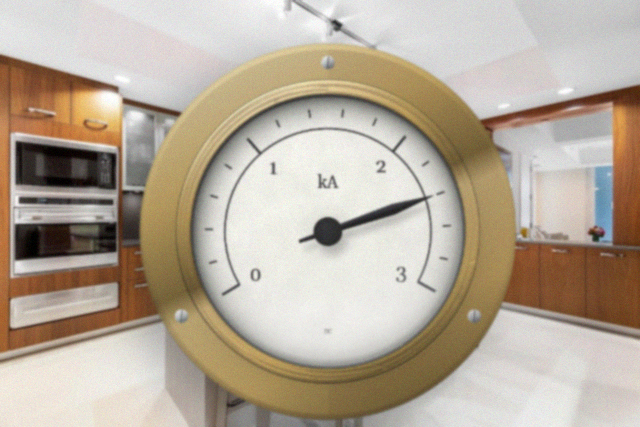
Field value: value=2.4 unit=kA
